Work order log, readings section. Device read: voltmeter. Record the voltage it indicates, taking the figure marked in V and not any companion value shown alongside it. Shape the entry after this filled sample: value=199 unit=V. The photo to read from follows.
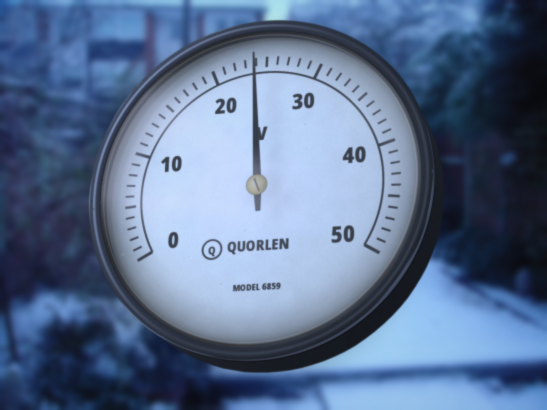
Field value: value=24 unit=V
